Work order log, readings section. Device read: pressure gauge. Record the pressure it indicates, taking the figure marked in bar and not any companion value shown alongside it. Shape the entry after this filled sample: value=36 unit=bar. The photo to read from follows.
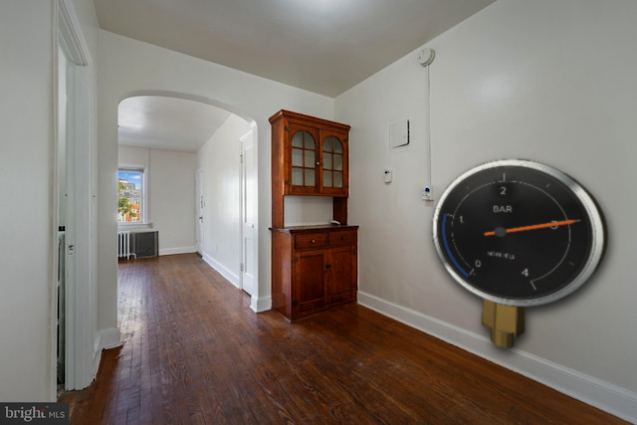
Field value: value=3 unit=bar
